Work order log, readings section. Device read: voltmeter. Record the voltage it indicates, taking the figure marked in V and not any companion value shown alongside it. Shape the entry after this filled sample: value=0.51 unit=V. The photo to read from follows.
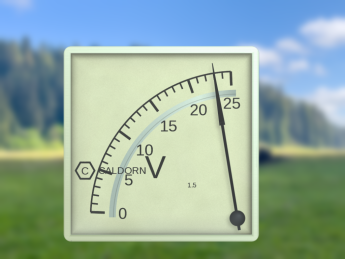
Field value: value=23 unit=V
